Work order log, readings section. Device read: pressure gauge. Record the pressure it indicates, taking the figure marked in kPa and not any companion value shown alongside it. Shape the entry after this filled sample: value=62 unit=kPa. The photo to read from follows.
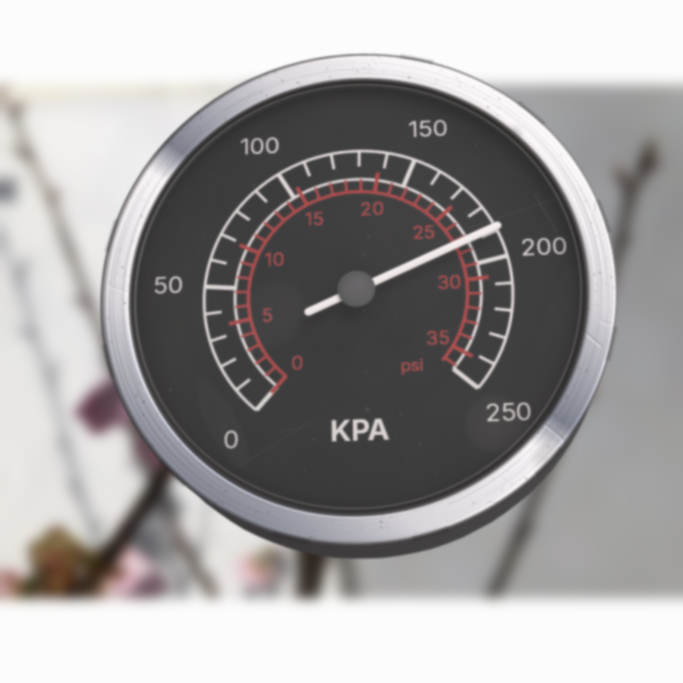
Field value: value=190 unit=kPa
